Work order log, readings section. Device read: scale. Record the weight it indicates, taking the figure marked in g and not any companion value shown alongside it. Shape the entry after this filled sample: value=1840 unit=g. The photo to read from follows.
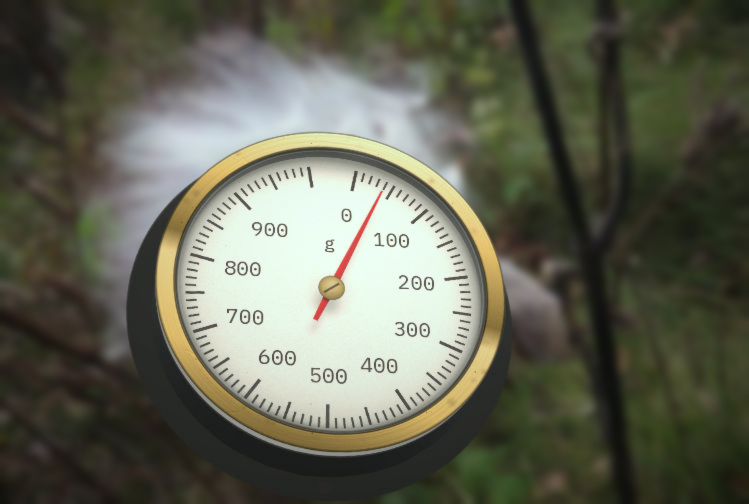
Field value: value=40 unit=g
